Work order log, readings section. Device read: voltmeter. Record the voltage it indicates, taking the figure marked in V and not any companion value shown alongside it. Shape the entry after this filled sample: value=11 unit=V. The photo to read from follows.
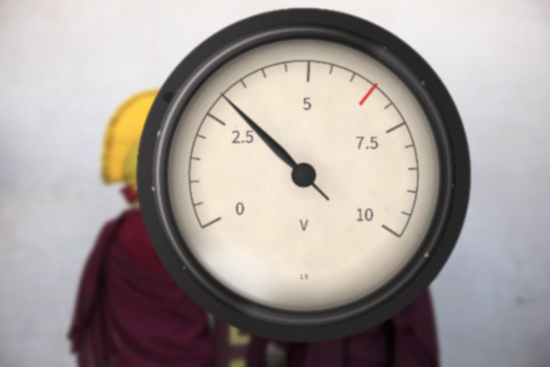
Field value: value=3 unit=V
